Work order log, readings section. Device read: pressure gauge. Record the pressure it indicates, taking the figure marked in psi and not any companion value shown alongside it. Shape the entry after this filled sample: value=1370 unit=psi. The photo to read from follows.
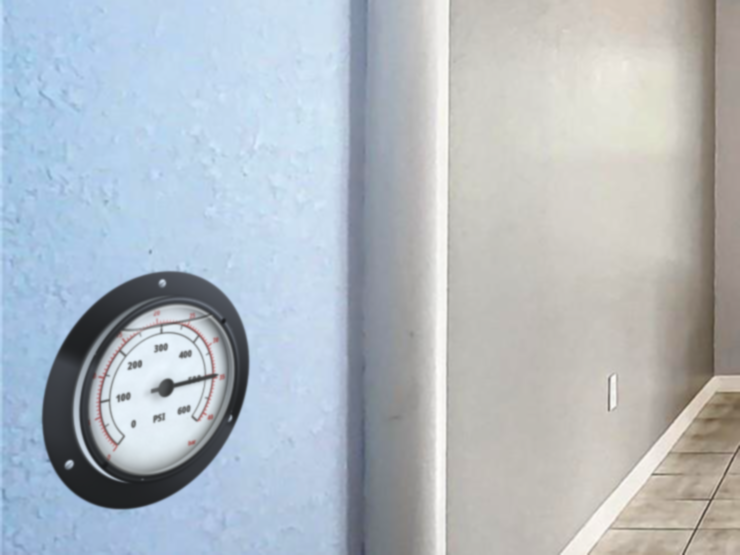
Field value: value=500 unit=psi
